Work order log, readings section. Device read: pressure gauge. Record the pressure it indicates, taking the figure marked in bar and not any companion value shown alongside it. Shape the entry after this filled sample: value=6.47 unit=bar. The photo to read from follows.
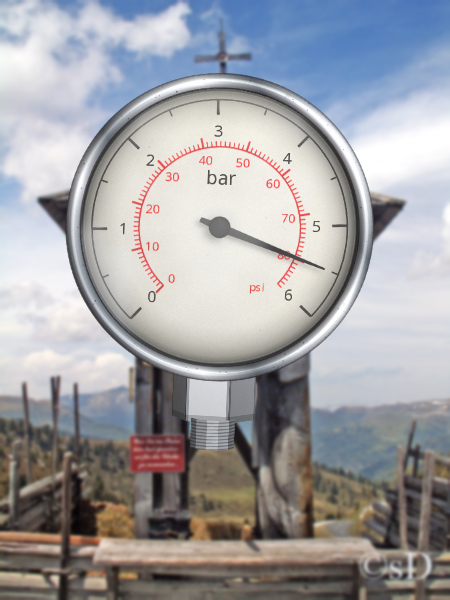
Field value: value=5.5 unit=bar
